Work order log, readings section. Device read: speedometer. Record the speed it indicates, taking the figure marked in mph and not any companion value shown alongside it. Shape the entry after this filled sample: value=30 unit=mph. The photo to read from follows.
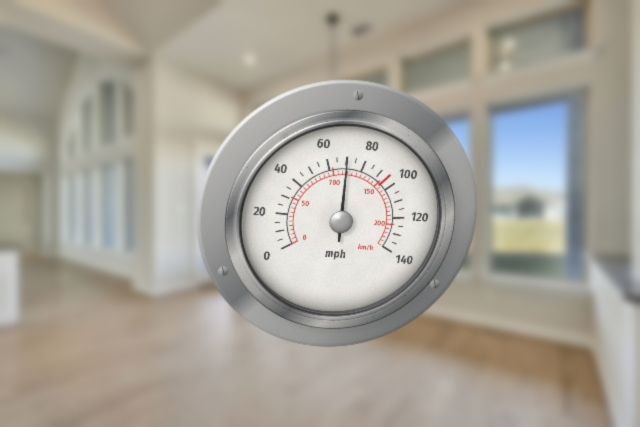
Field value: value=70 unit=mph
